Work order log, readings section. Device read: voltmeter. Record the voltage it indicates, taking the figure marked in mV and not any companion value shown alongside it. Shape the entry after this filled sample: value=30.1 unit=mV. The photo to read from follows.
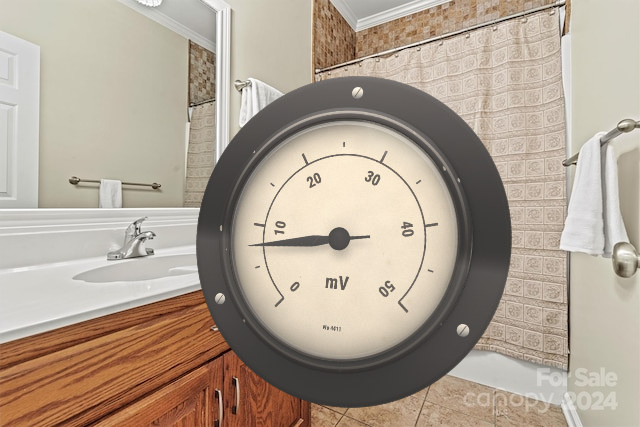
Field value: value=7.5 unit=mV
